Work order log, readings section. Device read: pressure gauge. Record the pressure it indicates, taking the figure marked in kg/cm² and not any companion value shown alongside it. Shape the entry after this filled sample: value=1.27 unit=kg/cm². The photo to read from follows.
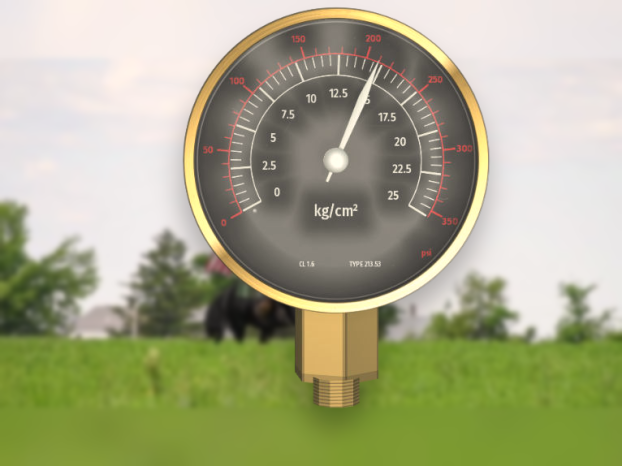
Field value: value=14.75 unit=kg/cm²
